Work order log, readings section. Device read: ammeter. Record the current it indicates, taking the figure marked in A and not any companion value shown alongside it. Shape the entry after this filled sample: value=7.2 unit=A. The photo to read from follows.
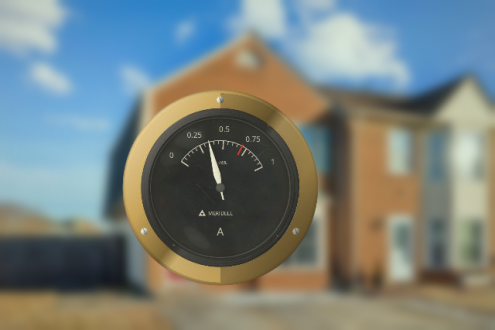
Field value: value=0.35 unit=A
